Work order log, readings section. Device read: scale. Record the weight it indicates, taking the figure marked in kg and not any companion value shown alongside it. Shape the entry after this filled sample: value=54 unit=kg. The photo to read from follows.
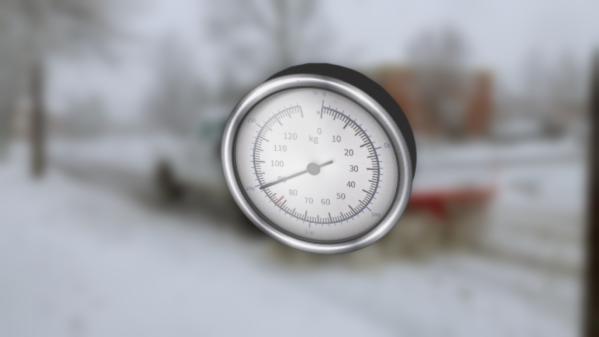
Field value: value=90 unit=kg
